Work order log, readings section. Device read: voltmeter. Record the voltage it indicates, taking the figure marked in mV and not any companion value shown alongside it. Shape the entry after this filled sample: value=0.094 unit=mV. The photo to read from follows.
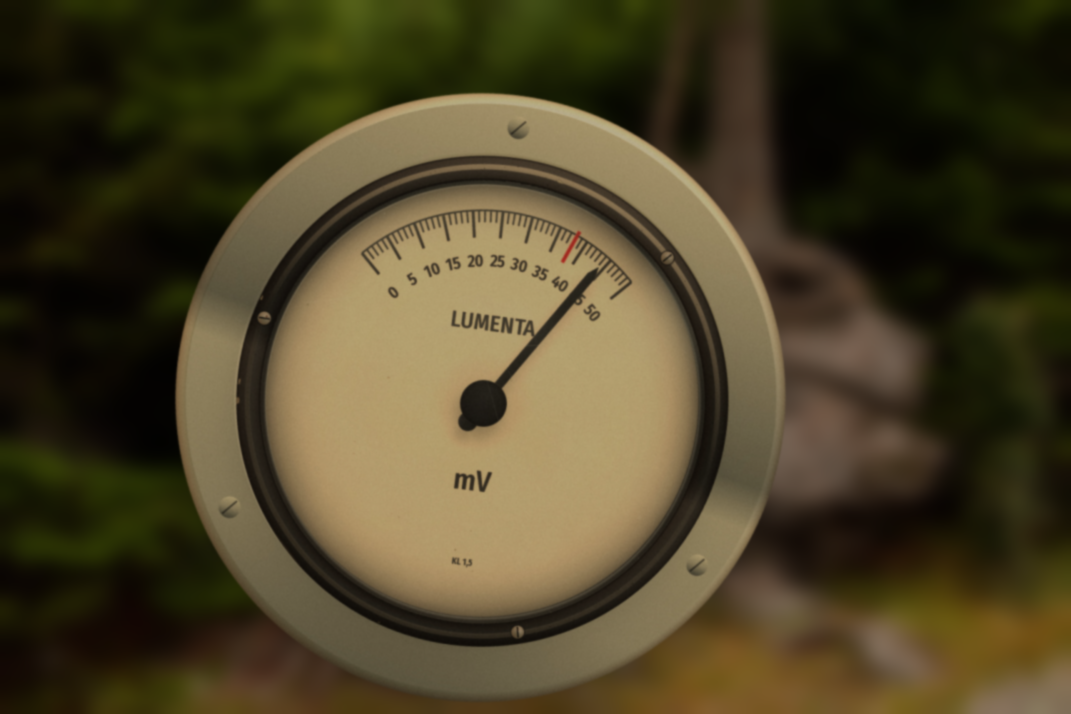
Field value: value=44 unit=mV
